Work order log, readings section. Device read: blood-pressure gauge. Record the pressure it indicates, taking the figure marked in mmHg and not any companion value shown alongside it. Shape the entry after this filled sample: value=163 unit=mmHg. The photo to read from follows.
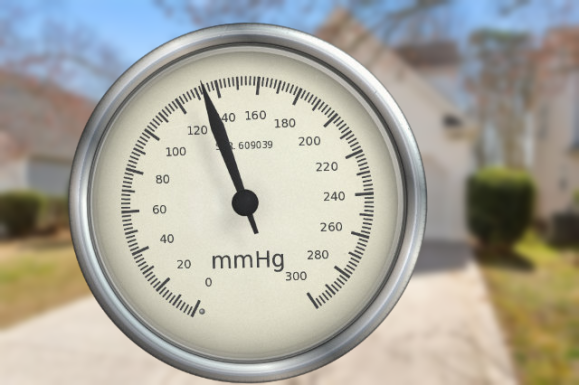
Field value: value=134 unit=mmHg
